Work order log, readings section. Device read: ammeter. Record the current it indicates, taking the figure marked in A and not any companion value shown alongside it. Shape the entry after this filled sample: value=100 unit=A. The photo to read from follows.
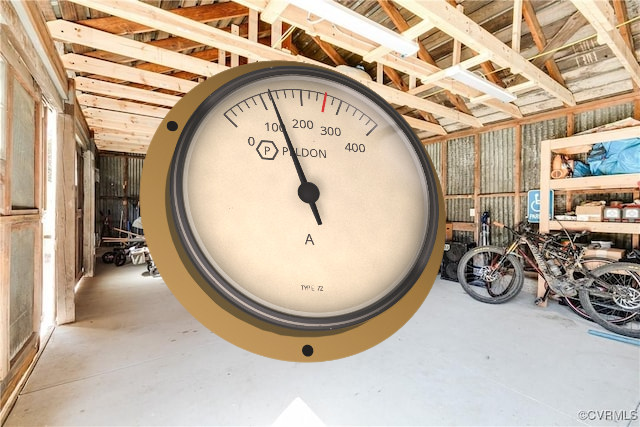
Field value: value=120 unit=A
